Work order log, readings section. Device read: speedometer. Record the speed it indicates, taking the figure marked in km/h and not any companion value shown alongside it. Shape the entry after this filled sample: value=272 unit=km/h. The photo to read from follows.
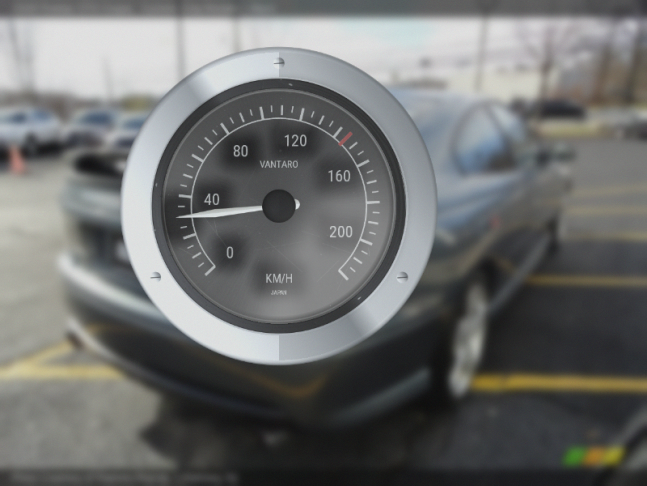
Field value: value=30 unit=km/h
